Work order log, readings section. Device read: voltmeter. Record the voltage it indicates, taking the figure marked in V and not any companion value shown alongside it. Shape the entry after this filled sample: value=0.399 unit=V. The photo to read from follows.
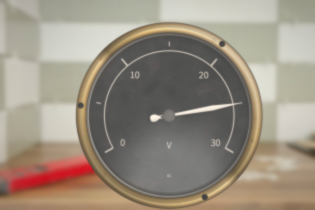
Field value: value=25 unit=V
